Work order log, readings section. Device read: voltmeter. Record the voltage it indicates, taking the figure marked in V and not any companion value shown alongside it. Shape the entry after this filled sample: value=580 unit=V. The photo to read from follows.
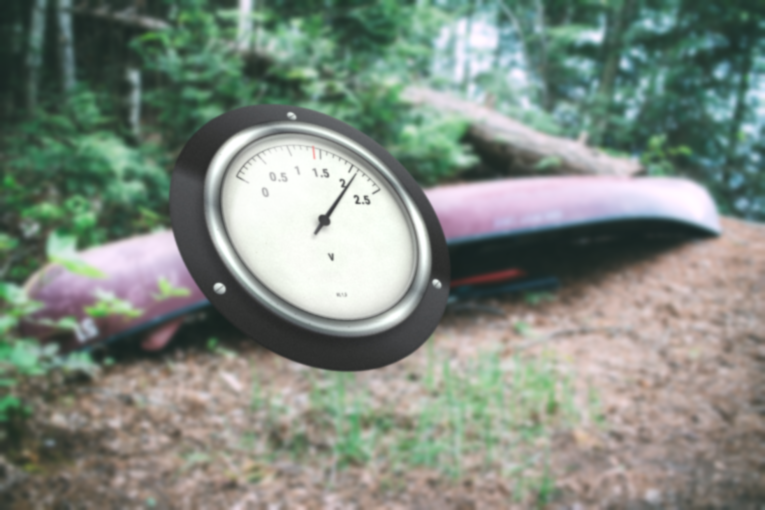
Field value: value=2.1 unit=V
